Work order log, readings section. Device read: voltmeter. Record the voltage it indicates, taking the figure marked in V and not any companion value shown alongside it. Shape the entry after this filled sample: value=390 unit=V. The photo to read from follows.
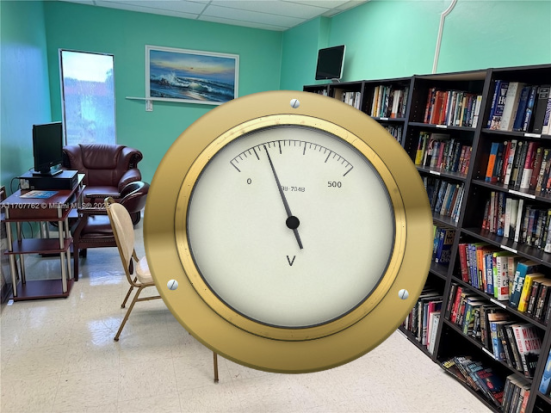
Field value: value=140 unit=V
